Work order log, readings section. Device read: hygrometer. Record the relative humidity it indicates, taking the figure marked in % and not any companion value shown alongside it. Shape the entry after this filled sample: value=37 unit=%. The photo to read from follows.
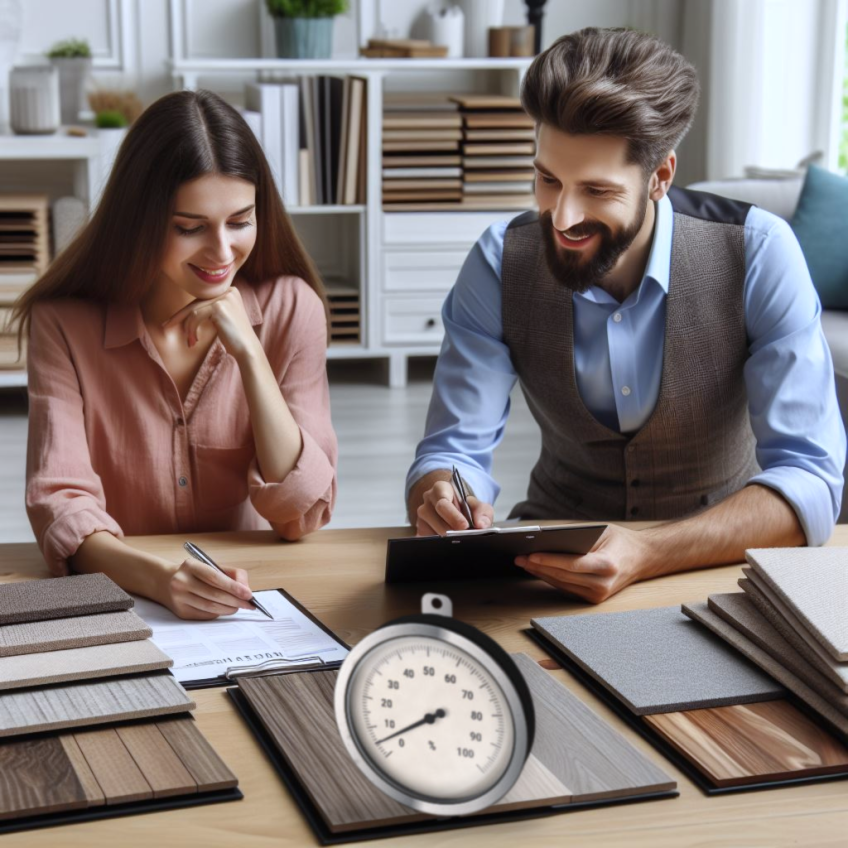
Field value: value=5 unit=%
